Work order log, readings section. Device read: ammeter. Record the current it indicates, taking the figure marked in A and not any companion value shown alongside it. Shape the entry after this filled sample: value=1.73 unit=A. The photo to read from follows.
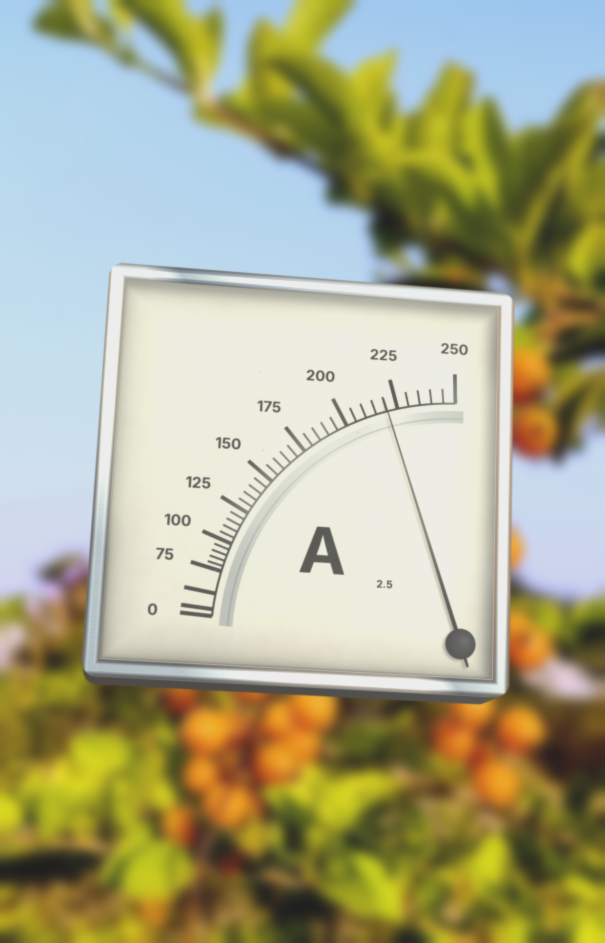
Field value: value=220 unit=A
